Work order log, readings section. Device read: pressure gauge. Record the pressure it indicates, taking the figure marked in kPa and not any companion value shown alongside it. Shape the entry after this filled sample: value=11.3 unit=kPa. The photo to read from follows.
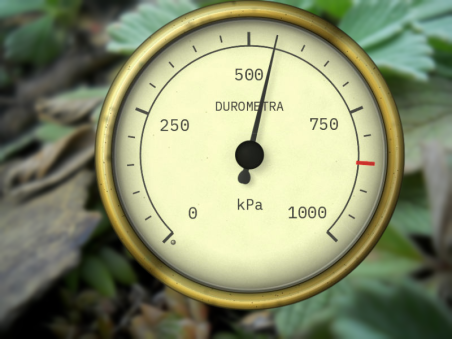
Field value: value=550 unit=kPa
